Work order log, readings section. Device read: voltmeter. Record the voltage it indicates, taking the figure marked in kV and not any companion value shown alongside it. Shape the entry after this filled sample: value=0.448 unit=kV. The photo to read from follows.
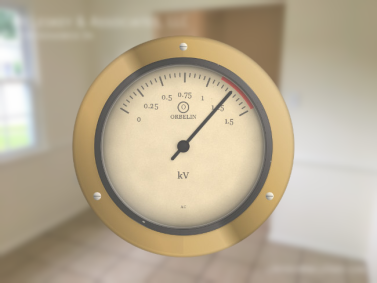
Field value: value=1.25 unit=kV
